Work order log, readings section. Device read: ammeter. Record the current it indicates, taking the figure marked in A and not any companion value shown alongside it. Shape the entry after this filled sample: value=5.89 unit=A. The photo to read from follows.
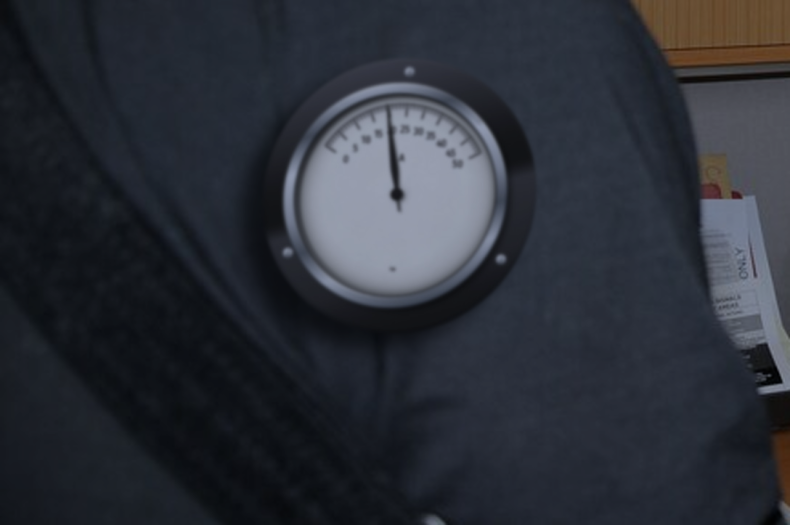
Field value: value=20 unit=A
